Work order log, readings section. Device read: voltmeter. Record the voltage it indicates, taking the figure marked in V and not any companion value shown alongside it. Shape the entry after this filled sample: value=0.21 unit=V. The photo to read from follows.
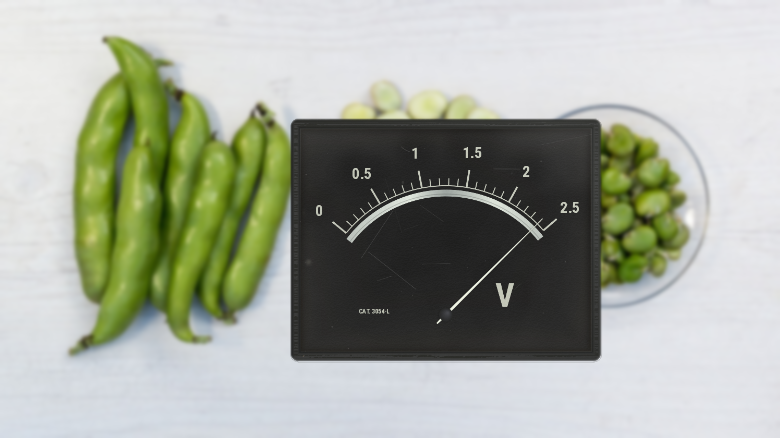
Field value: value=2.4 unit=V
